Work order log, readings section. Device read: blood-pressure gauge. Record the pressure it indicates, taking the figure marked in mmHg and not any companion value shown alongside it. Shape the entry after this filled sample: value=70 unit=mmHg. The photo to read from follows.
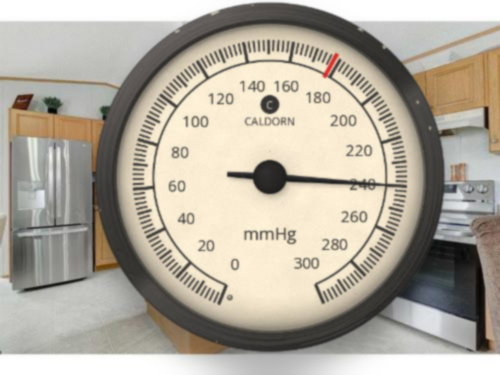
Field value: value=240 unit=mmHg
